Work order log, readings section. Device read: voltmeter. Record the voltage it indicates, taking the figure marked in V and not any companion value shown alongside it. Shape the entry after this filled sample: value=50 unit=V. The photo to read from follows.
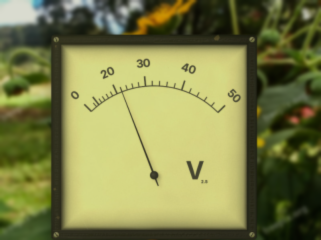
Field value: value=22 unit=V
